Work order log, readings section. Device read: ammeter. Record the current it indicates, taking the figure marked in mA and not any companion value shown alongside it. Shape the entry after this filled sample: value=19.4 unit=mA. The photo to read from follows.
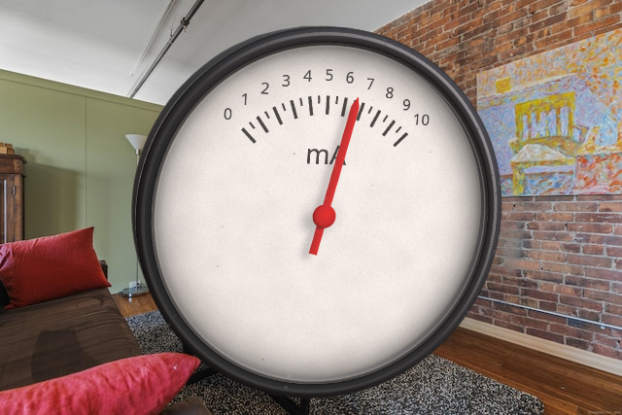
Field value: value=6.5 unit=mA
